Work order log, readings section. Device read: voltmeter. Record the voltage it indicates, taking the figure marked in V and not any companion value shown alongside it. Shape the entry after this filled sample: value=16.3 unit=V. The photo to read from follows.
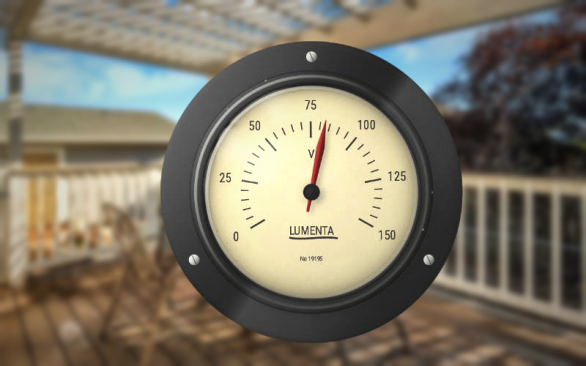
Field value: value=82.5 unit=V
